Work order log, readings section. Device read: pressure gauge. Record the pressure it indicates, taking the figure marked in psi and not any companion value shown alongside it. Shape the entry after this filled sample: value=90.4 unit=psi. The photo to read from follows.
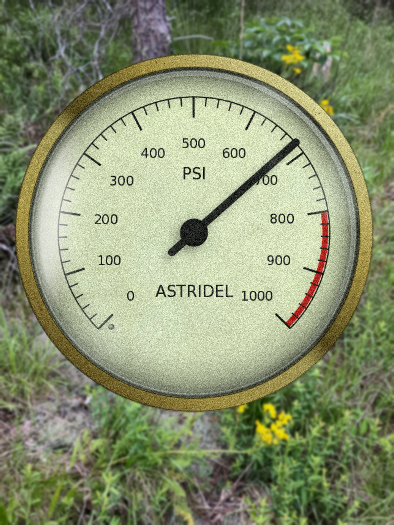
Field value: value=680 unit=psi
